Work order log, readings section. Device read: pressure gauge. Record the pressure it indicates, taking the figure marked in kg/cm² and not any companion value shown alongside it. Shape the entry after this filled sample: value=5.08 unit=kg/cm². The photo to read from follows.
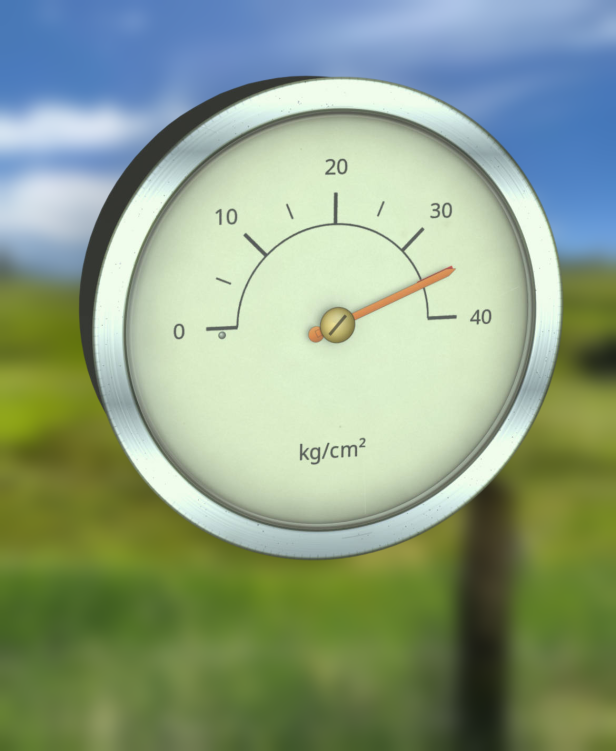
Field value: value=35 unit=kg/cm²
